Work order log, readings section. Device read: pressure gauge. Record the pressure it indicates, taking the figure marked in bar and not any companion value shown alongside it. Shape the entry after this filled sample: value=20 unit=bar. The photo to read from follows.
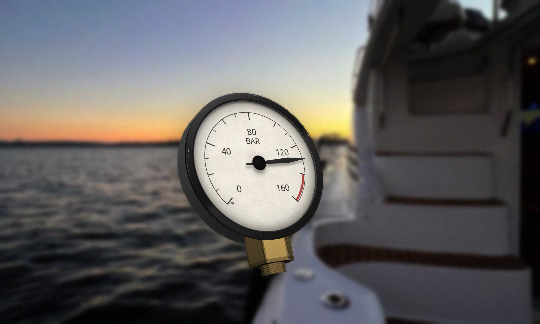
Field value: value=130 unit=bar
